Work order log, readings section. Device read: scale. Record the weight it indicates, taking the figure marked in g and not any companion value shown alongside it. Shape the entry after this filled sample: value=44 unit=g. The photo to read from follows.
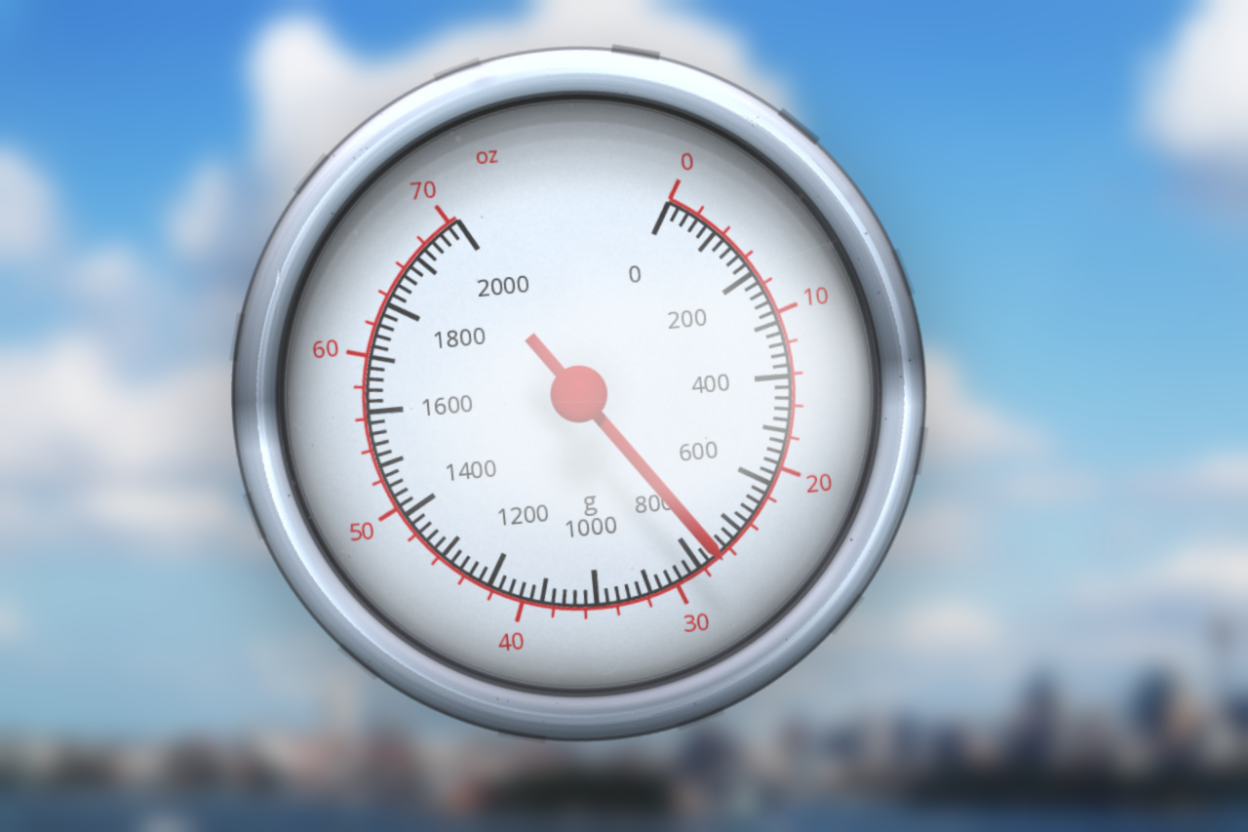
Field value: value=760 unit=g
